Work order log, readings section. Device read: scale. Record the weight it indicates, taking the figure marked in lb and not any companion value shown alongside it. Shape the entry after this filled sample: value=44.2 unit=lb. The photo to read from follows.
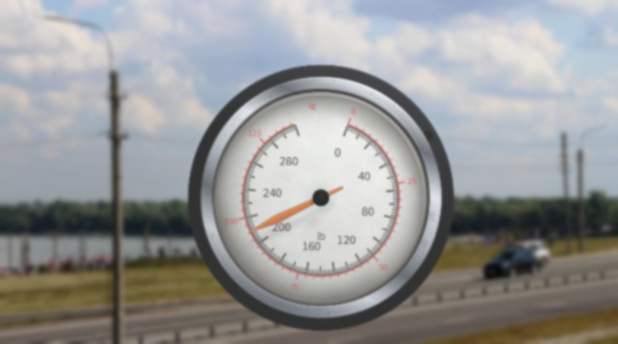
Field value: value=210 unit=lb
